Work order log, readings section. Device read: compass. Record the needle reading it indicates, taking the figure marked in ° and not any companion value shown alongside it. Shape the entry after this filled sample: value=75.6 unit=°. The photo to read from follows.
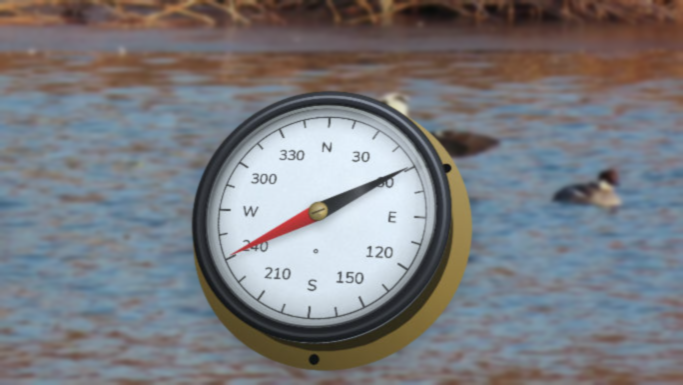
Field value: value=240 unit=°
